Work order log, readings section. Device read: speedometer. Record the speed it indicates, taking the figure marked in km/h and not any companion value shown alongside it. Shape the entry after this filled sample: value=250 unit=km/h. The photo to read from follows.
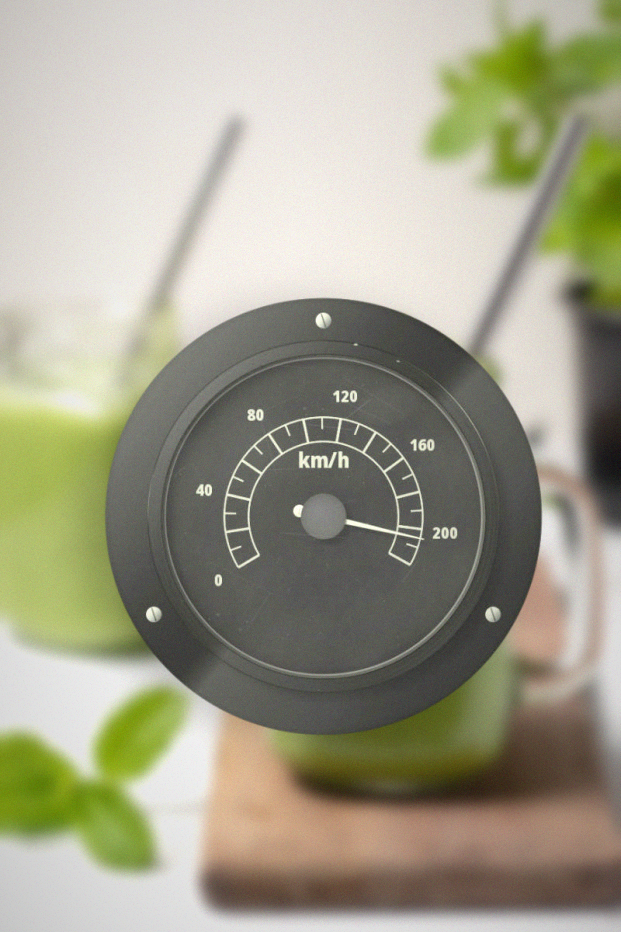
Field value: value=205 unit=km/h
